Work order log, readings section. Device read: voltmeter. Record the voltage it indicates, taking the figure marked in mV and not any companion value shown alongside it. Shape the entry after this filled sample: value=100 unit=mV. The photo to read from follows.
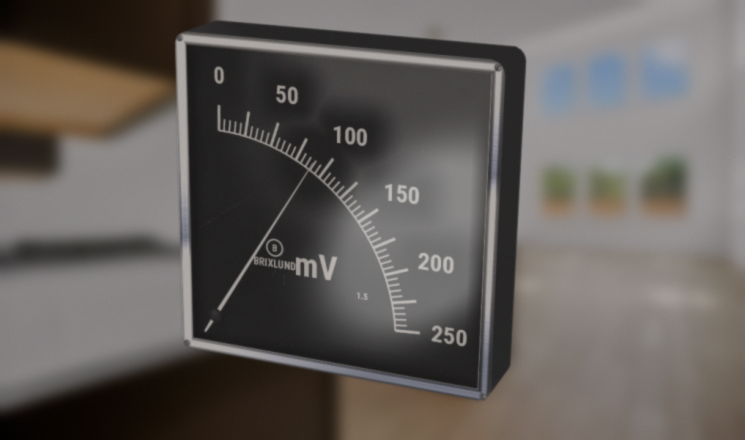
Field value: value=90 unit=mV
